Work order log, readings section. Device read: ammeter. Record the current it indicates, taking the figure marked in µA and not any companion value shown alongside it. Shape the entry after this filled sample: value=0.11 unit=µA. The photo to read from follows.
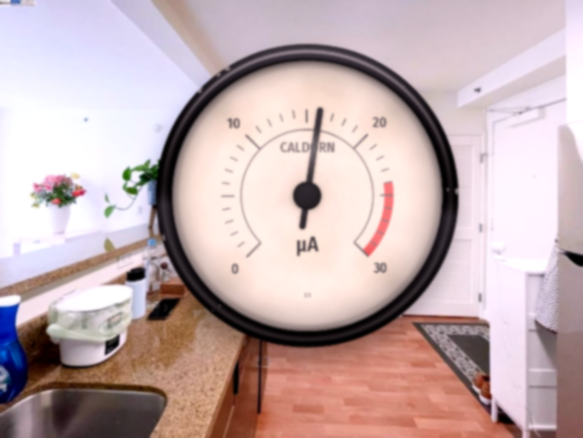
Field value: value=16 unit=µA
